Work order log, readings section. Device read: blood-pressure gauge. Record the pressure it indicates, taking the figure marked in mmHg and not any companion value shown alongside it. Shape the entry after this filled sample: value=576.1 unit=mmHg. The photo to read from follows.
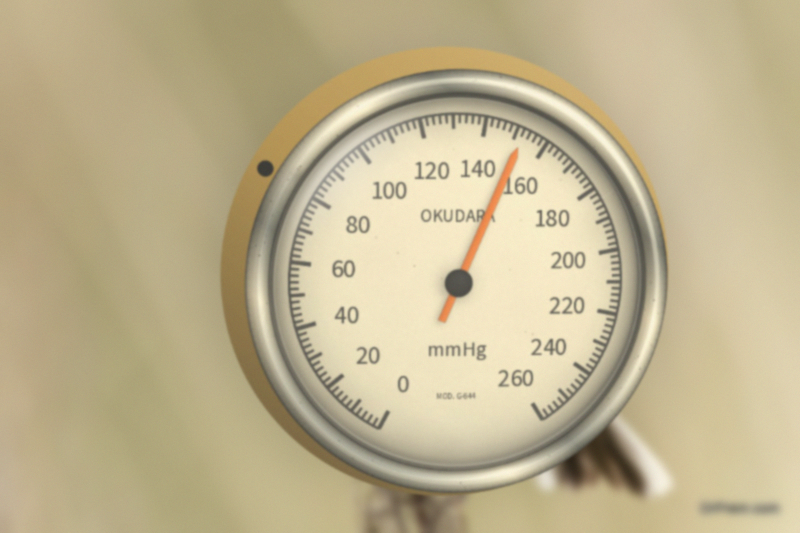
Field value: value=152 unit=mmHg
